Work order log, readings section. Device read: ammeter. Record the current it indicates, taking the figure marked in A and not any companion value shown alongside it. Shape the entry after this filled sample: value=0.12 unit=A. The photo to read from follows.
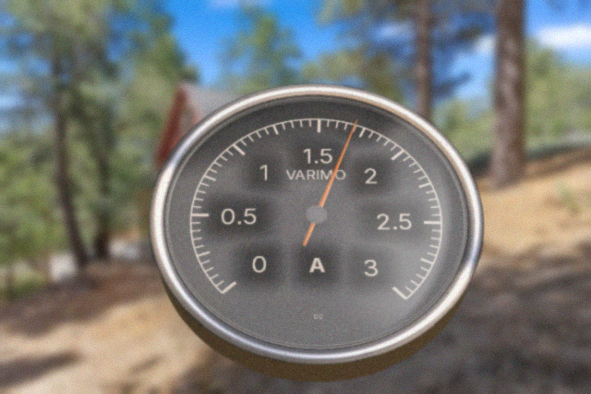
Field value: value=1.7 unit=A
